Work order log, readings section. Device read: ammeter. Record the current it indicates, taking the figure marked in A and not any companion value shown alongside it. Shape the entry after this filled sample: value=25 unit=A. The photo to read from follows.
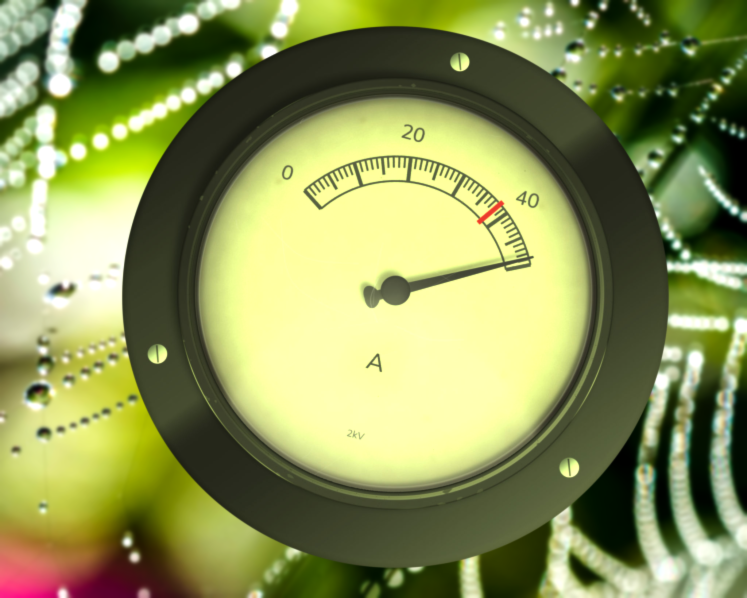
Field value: value=49 unit=A
